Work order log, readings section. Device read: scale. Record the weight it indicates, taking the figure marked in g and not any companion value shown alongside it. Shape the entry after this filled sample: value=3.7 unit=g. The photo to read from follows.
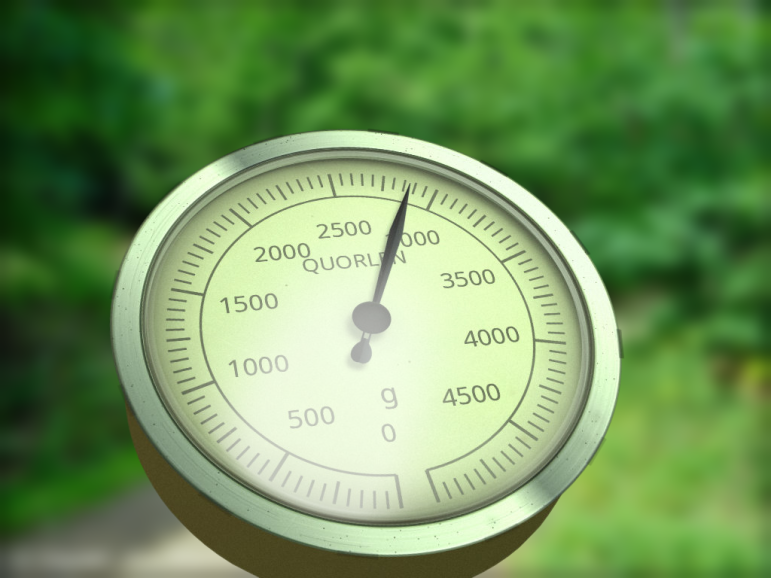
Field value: value=2875 unit=g
